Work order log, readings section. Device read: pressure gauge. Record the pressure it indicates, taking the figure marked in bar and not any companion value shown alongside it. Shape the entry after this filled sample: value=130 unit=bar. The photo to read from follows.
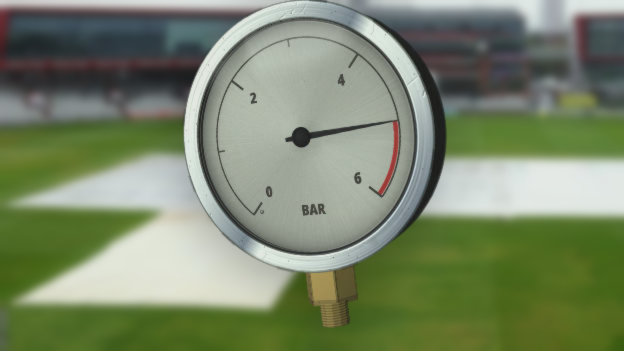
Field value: value=5 unit=bar
